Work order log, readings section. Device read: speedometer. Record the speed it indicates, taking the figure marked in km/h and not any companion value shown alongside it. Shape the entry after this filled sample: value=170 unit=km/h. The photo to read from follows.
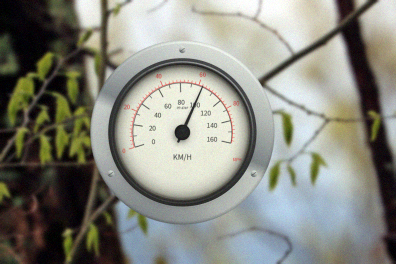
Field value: value=100 unit=km/h
